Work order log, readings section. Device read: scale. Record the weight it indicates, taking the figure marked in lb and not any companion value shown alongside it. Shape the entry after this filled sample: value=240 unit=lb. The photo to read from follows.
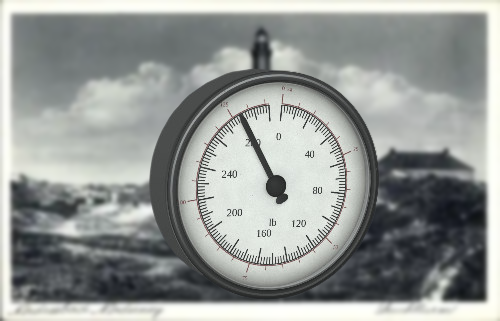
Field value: value=280 unit=lb
